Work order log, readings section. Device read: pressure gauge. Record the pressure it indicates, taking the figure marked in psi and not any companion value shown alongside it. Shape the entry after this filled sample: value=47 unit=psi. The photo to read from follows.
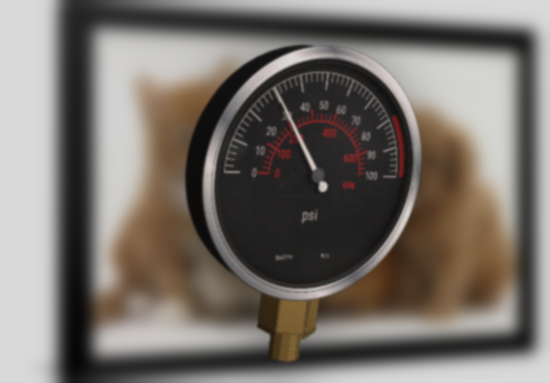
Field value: value=30 unit=psi
